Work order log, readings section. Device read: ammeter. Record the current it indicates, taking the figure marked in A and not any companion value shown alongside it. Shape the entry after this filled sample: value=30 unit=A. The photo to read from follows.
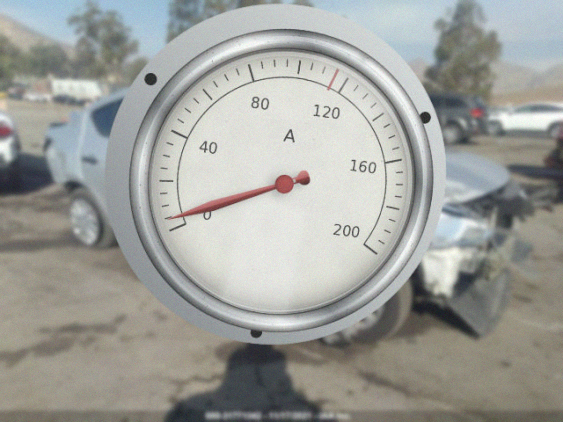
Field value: value=5 unit=A
